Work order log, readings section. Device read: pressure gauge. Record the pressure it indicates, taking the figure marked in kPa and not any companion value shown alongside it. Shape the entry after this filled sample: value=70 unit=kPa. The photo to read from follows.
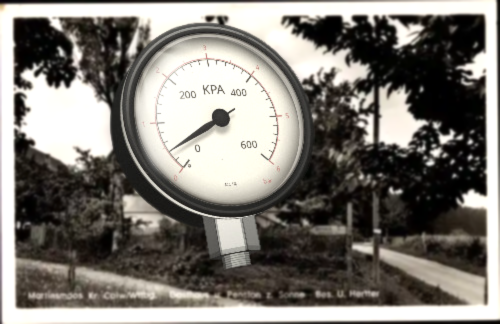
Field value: value=40 unit=kPa
